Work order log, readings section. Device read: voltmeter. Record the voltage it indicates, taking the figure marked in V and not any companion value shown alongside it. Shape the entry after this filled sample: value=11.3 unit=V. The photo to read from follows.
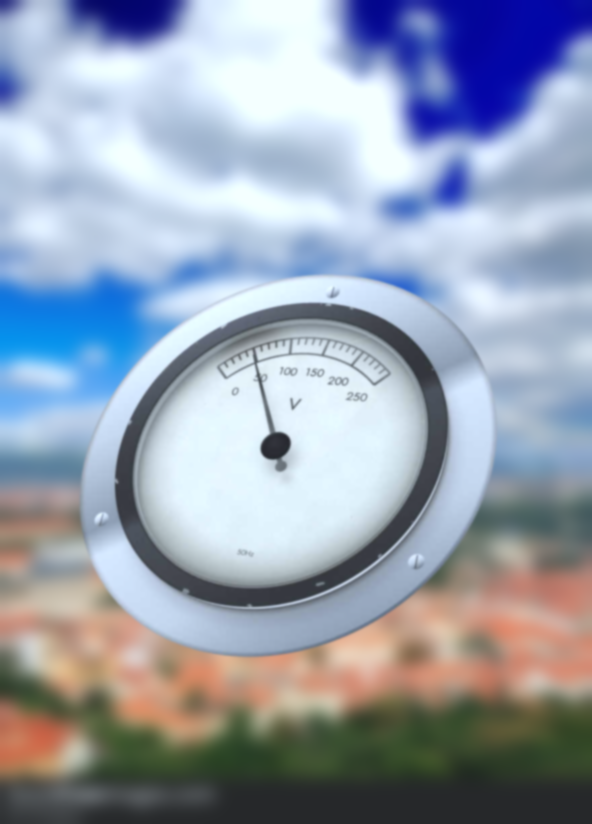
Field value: value=50 unit=V
